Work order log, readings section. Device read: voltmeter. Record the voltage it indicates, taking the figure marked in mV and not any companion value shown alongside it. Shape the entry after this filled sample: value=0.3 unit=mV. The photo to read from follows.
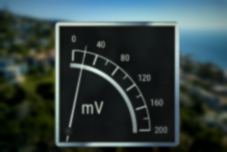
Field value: value=20 unit=mV
